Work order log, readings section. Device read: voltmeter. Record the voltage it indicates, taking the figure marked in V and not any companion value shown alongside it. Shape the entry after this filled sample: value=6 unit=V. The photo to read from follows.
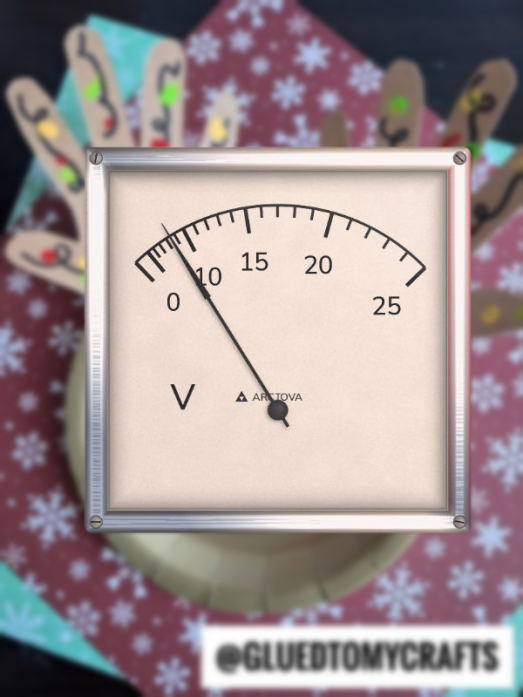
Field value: value=8.5 unit=V
